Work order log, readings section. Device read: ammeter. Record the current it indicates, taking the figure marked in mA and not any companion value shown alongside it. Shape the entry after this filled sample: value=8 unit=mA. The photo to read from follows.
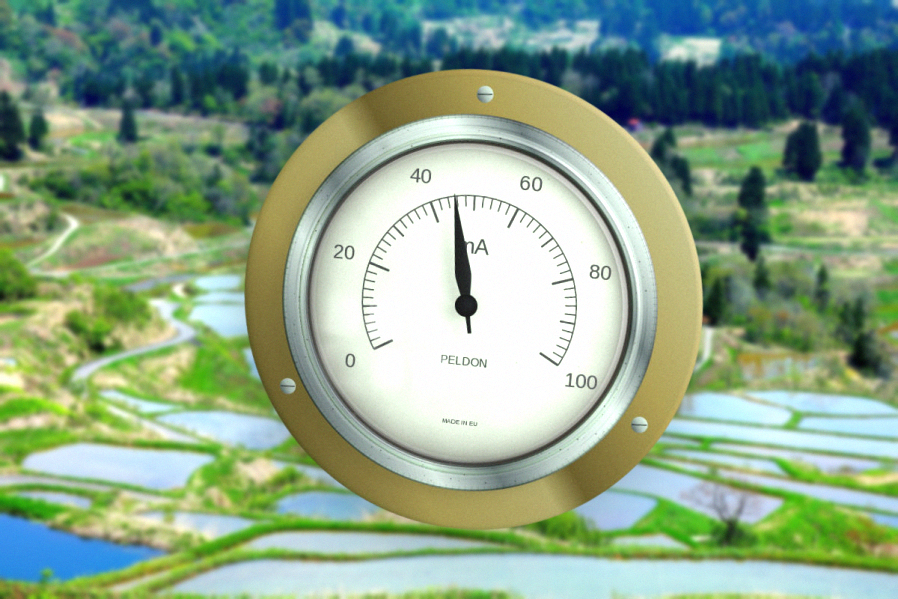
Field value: value=46 unit=mA
